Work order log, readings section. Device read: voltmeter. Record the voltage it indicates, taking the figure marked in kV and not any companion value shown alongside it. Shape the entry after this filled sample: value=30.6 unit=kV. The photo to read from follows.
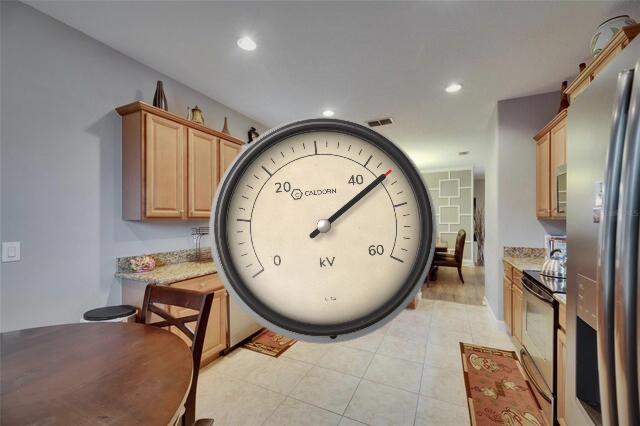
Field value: value=44 unit=kV
